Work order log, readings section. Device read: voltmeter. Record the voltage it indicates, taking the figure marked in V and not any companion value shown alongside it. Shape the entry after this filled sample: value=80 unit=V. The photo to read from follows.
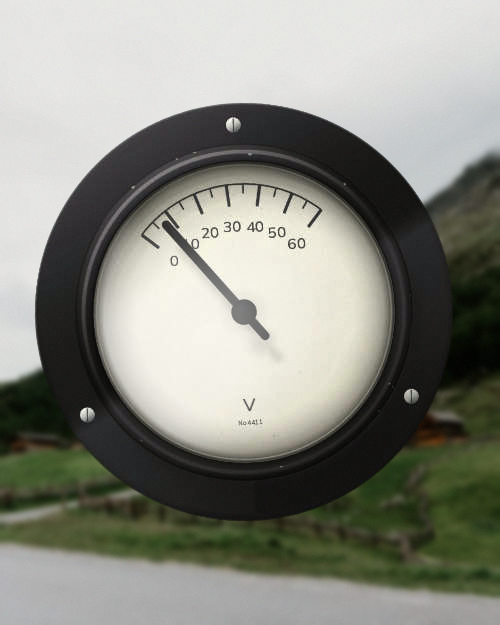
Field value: value=7.5 unit=V
